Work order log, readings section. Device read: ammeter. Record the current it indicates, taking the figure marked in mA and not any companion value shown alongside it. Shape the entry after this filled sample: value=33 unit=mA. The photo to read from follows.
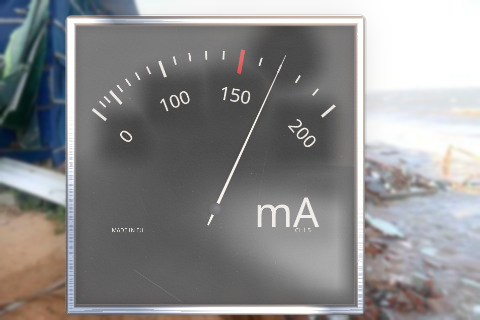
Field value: value=170 unit=mA
